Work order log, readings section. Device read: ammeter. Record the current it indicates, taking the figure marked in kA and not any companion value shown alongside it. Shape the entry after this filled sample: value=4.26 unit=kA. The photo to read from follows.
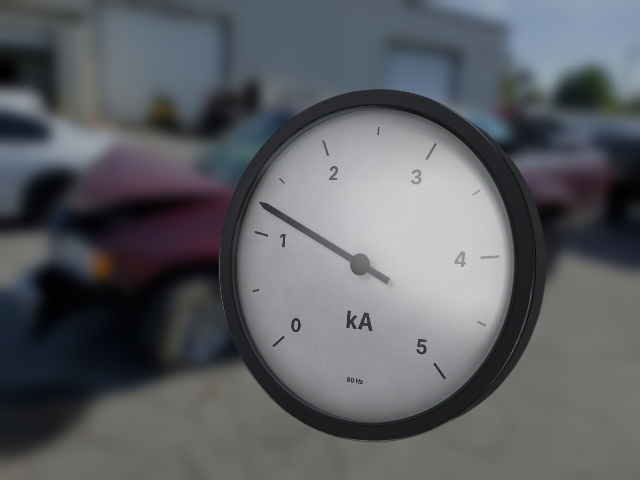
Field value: value=1.25 unit=kA
